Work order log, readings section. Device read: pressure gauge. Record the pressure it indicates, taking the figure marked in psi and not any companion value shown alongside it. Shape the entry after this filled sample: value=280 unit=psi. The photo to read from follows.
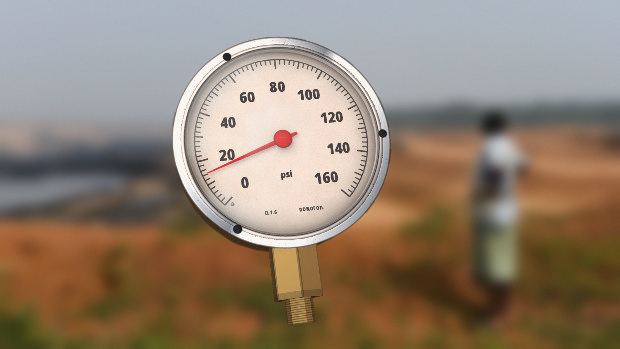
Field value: value=14 unit=psi
